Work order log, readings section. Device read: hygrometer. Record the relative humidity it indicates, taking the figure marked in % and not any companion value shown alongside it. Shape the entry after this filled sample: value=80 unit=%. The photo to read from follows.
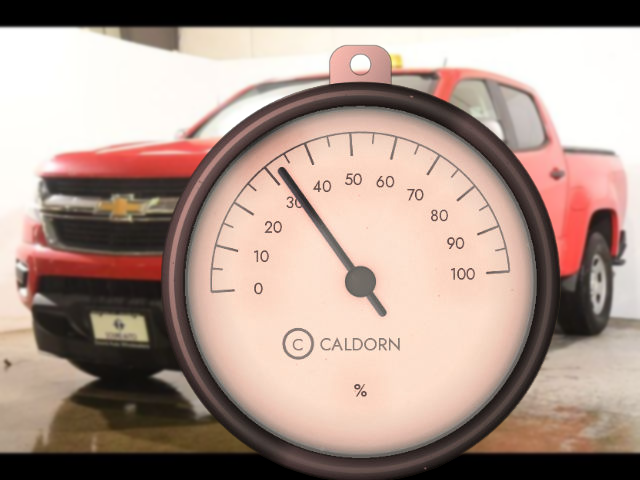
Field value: value=32.5 unit=%
